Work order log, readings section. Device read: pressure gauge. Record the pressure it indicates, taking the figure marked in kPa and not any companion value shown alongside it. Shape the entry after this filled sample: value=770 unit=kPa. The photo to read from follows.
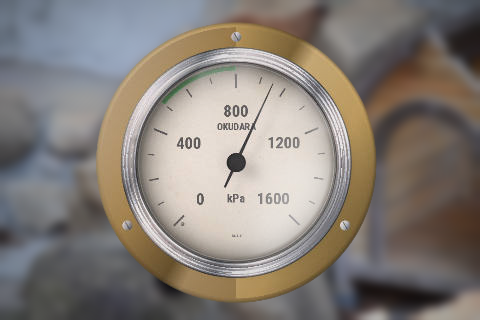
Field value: value=950 unit=kPa
